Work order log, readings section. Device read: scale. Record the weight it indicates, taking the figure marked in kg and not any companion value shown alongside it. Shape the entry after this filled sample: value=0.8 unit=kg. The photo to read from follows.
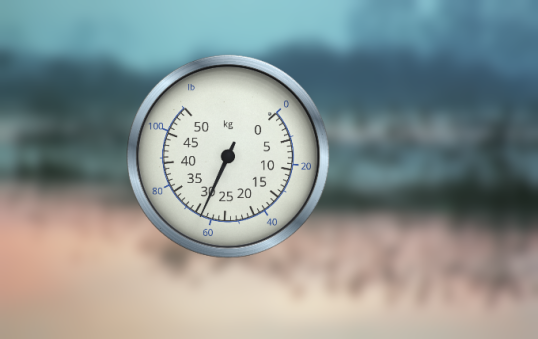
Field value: value=29 unit=kg
